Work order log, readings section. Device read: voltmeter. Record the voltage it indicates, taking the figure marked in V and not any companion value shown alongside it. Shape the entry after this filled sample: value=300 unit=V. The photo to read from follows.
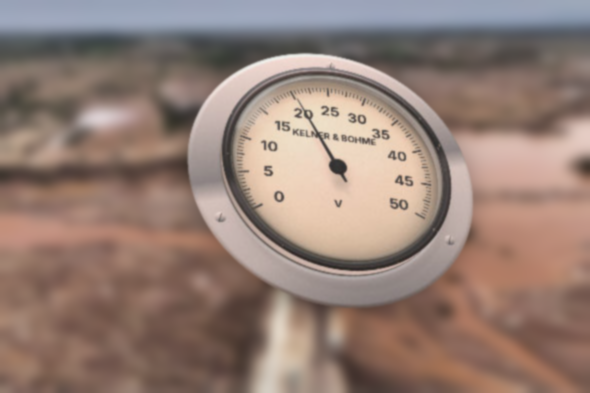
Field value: value=20 unit=V
